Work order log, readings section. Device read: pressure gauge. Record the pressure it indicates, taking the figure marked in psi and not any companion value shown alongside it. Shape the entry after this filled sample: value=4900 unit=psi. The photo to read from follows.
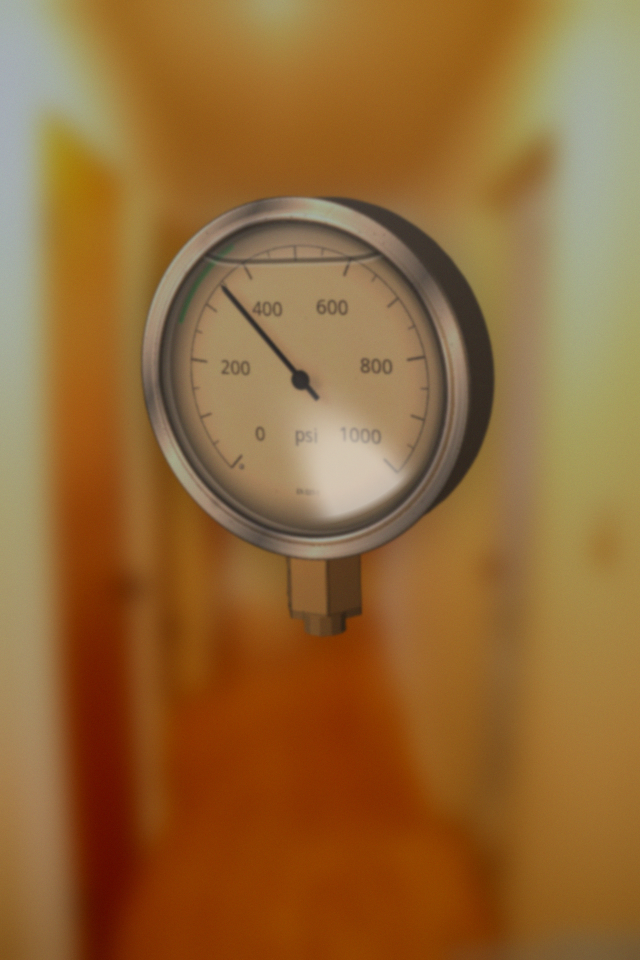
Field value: value=350 unit=psi
